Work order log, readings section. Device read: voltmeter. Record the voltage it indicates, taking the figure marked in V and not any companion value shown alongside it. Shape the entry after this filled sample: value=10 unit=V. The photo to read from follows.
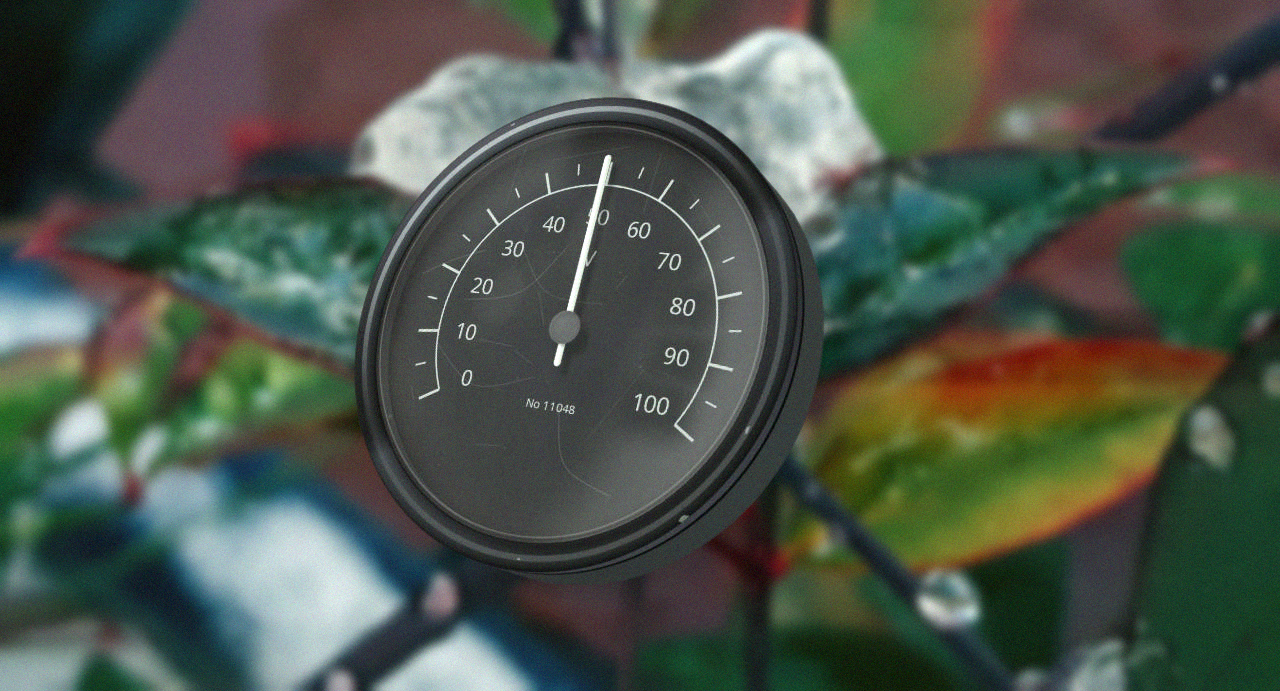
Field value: value=50 unit=V
